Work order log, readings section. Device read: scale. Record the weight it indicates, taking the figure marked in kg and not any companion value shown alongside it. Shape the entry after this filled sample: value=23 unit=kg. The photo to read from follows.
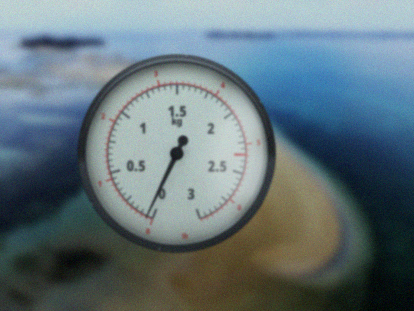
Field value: value=0.05 unit=kg
